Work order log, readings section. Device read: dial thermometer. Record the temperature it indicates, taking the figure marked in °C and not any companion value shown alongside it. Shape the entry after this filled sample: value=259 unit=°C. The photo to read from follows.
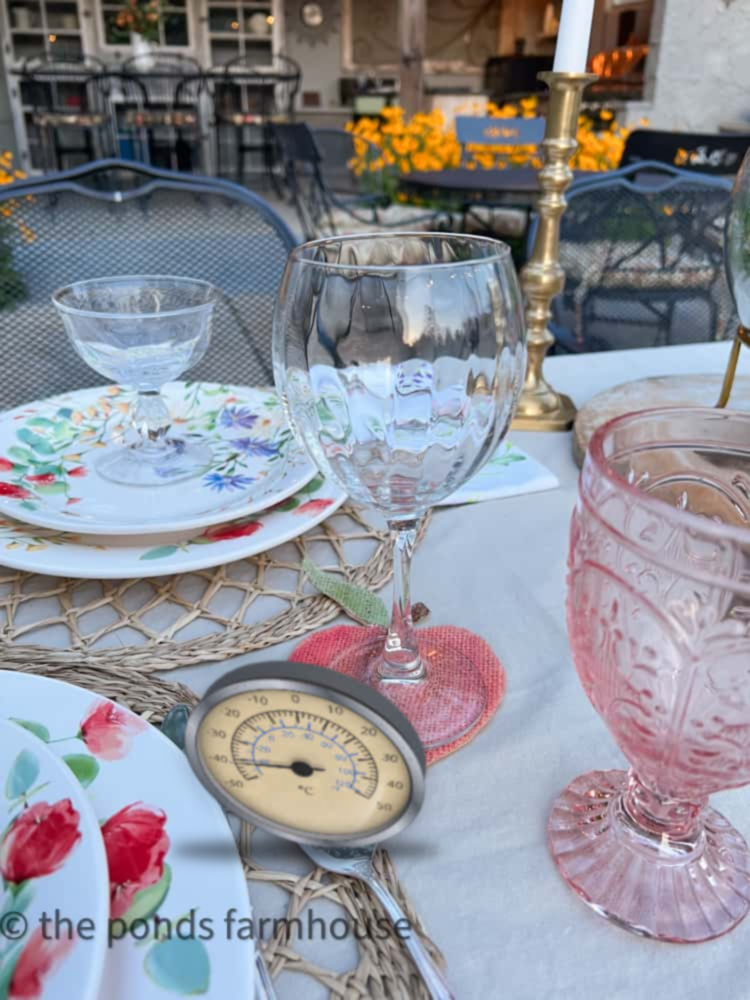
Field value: value=-40 unit=°C
